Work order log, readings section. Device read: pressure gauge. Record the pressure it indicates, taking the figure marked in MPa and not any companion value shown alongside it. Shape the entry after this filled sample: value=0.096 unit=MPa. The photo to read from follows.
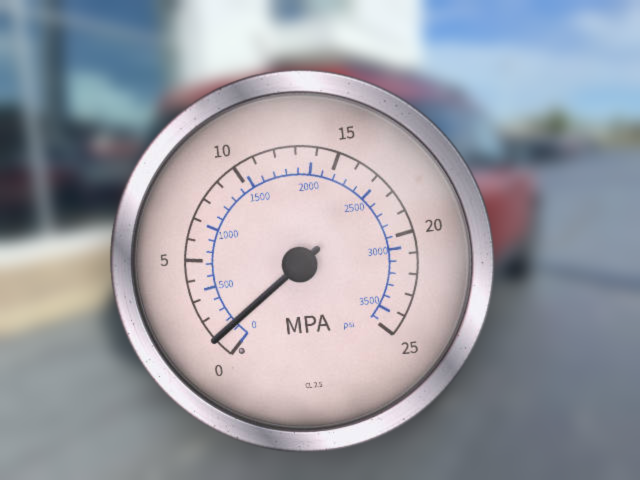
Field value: value=1 unit=MPa
